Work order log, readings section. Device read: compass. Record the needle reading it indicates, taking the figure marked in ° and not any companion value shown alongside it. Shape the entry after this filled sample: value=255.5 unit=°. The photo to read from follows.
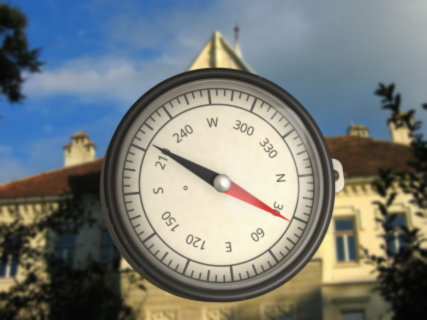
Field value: value=35 unit=°
